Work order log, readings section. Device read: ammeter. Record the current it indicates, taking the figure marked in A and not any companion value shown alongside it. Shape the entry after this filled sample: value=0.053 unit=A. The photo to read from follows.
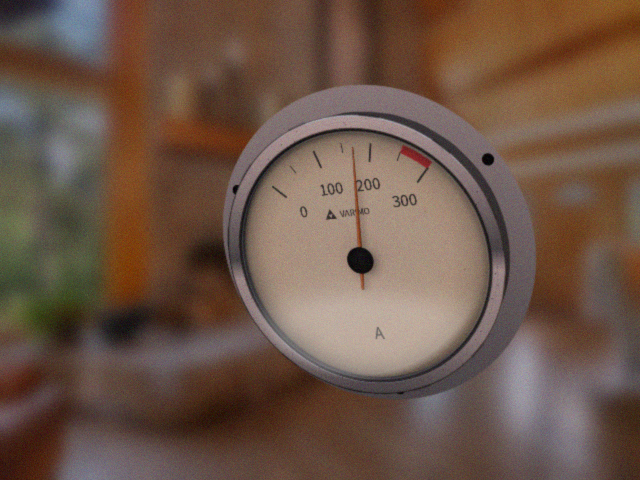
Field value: value=175 unit=A
